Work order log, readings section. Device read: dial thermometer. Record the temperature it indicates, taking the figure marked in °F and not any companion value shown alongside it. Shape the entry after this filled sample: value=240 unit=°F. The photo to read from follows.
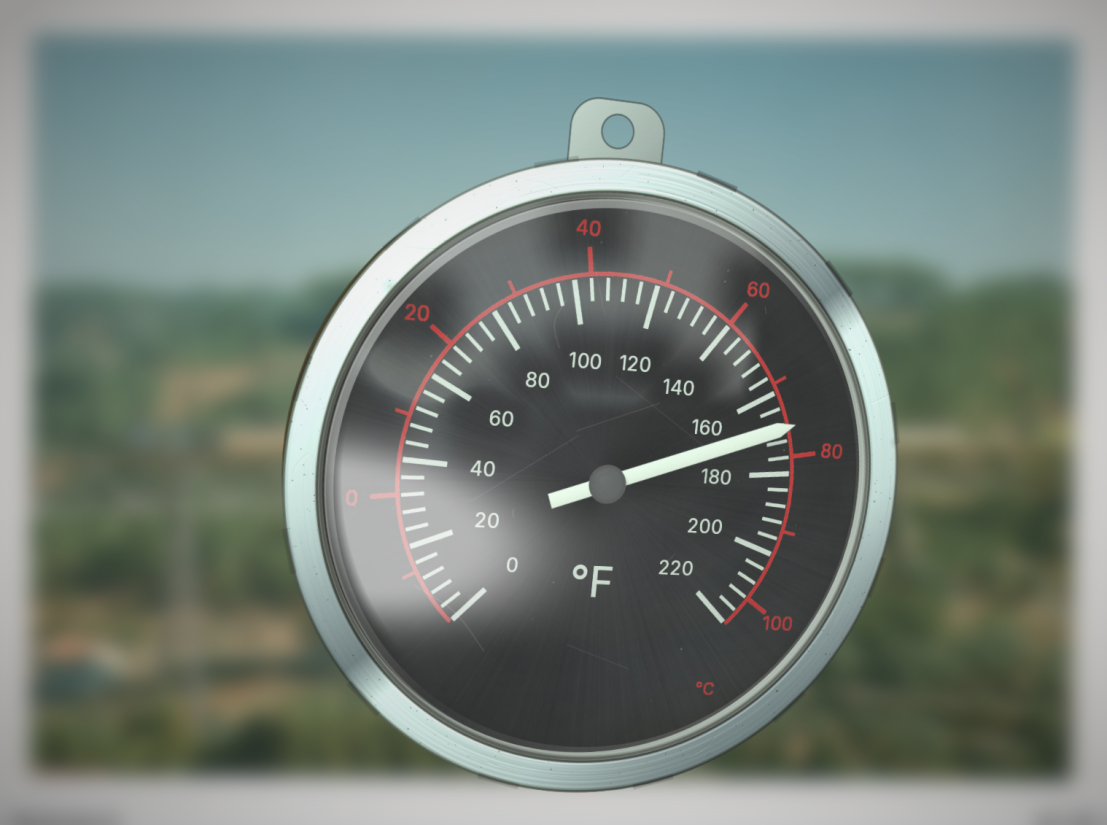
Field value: value=168 unit=°F
